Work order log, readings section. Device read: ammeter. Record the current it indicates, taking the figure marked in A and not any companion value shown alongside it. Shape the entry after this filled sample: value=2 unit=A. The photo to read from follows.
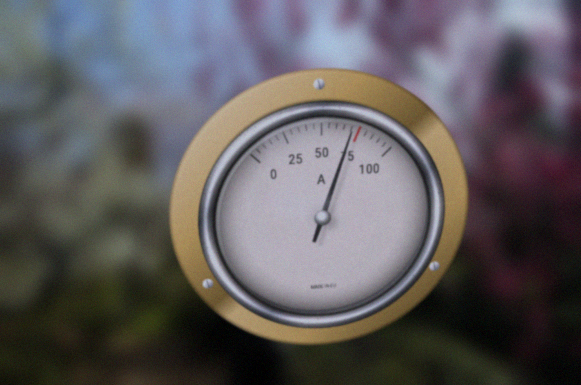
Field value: value=70 unit=A
